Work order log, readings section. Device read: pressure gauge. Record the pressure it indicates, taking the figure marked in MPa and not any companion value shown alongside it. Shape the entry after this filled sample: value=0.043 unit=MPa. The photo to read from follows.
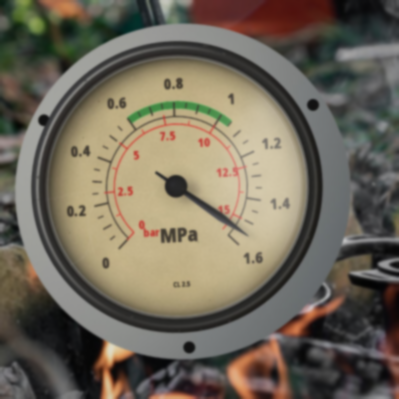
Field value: value=1.55 unit=MPa
